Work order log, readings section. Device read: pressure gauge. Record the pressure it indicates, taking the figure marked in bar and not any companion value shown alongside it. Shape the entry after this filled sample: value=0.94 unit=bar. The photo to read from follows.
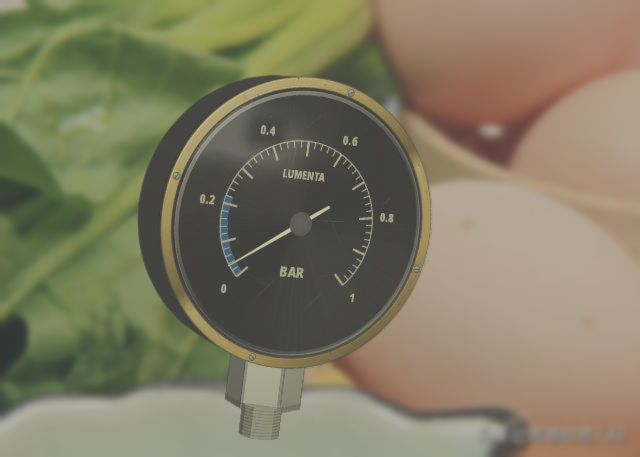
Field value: value=0.04 unit=bar
